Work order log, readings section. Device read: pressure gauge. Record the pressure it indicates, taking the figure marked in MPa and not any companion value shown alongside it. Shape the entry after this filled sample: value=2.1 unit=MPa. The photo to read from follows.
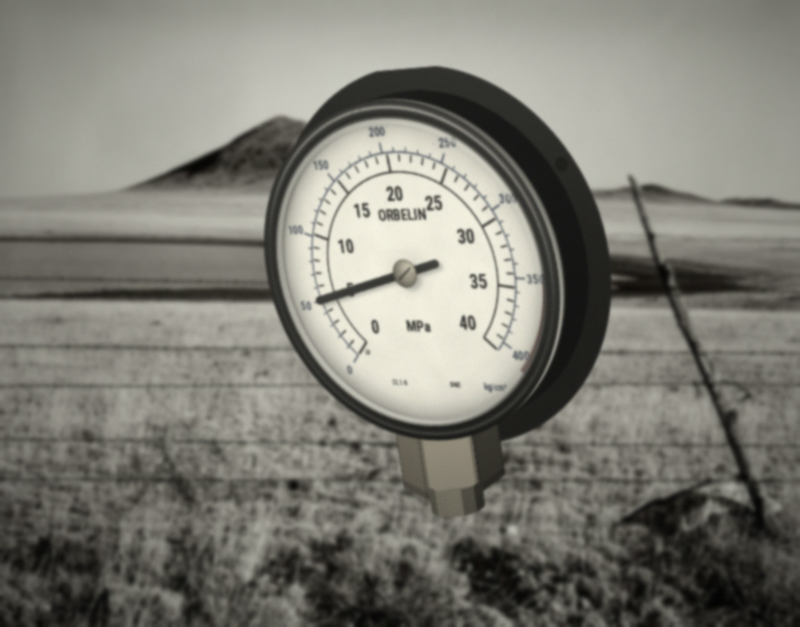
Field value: value=5 unit=MPa
